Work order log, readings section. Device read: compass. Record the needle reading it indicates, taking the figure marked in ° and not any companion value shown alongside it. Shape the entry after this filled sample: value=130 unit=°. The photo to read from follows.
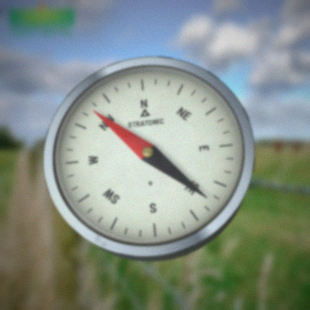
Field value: value=315 unit=°
